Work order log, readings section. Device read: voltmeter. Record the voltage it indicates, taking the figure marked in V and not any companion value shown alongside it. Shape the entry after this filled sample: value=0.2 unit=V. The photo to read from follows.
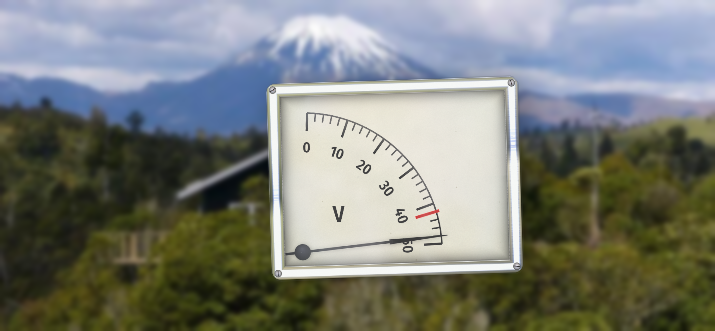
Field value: value=48 unit=V
